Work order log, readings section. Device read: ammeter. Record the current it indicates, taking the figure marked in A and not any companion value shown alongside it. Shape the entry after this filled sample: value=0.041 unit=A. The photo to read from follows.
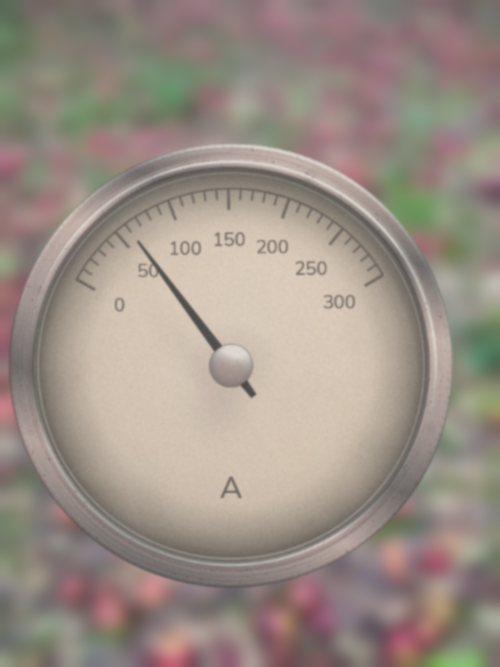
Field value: value=60 unit=A
